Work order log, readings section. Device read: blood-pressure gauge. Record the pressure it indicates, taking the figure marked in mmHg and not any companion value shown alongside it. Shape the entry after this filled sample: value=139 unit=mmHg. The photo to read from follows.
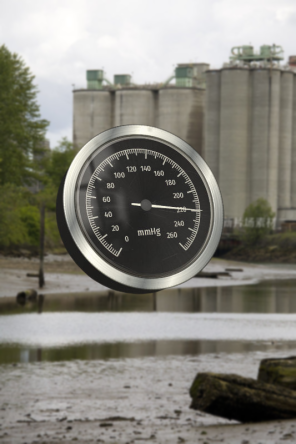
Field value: value=220 unit=mmHg
